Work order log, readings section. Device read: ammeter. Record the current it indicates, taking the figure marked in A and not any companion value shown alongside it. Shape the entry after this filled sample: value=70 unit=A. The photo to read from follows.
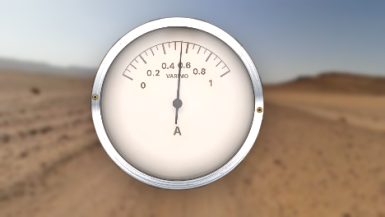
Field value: value=0.55 unit=A
